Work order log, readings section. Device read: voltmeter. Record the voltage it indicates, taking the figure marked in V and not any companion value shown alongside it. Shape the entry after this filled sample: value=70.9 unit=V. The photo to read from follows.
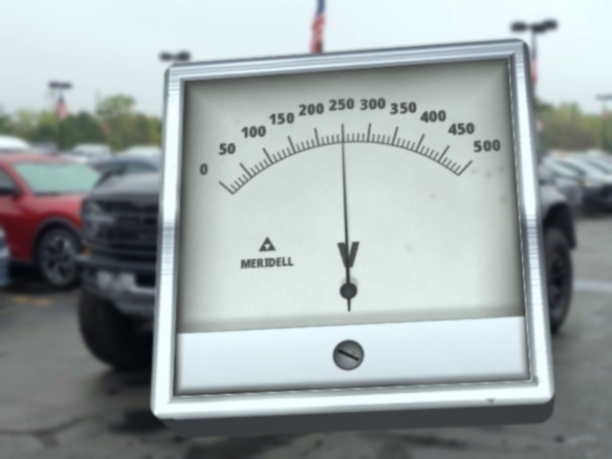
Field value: value=250 unit=V
